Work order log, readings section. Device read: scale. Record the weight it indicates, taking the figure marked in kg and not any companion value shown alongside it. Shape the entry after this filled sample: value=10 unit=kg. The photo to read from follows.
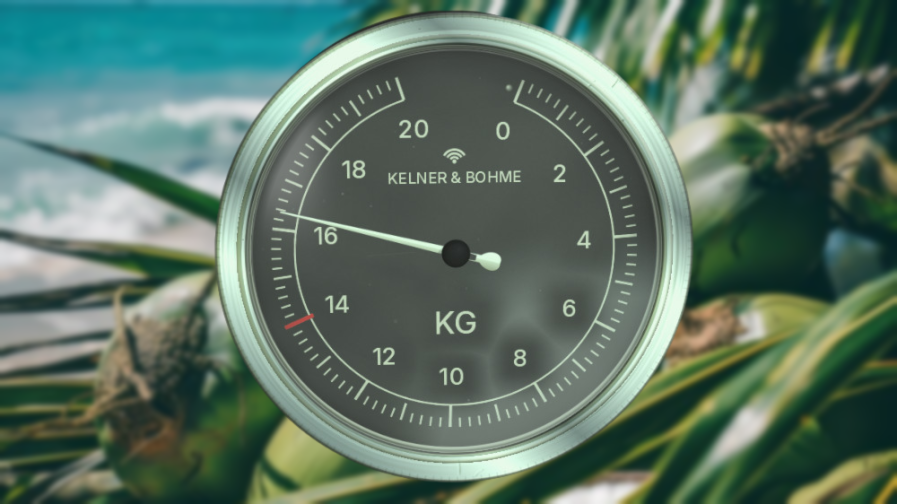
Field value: value=16.4 unit=kg
